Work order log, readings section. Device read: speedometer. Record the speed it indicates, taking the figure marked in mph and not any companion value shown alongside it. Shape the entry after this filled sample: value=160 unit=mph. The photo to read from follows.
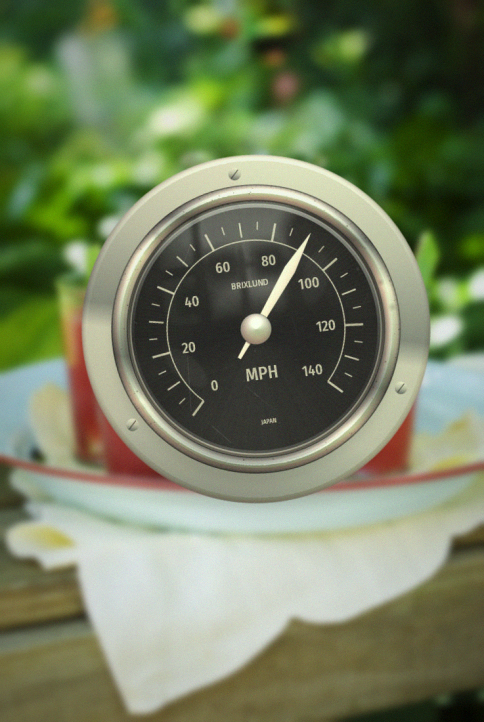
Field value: value=90 unit=mph
